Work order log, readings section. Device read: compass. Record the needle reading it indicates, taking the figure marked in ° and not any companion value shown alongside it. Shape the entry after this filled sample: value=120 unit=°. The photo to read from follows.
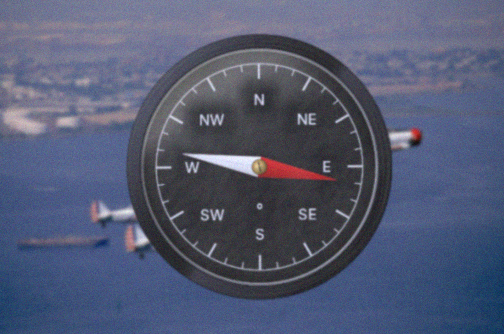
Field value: value=100 unit=°
